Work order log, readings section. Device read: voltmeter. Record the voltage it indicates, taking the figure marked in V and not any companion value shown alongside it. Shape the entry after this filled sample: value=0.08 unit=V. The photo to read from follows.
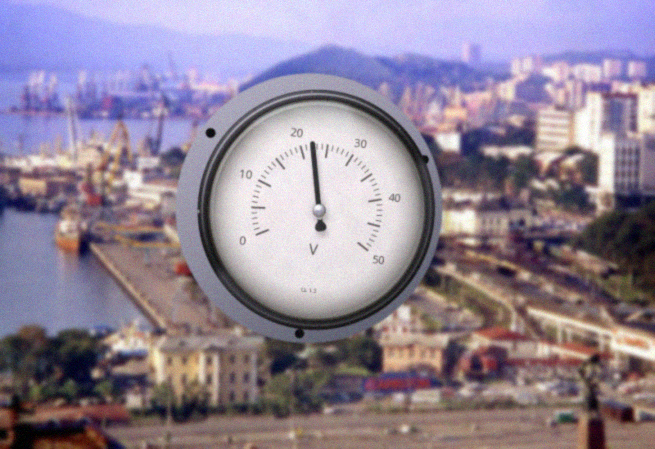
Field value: value=22 unit=V
